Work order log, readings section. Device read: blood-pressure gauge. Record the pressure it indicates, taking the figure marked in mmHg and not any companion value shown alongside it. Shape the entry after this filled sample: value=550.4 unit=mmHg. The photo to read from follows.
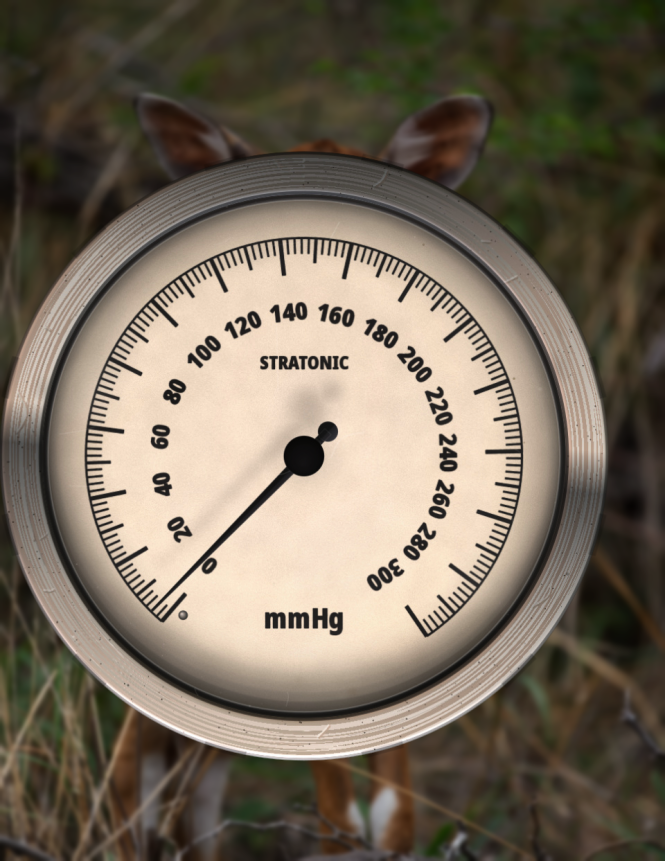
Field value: value=4 unit=mmHg
